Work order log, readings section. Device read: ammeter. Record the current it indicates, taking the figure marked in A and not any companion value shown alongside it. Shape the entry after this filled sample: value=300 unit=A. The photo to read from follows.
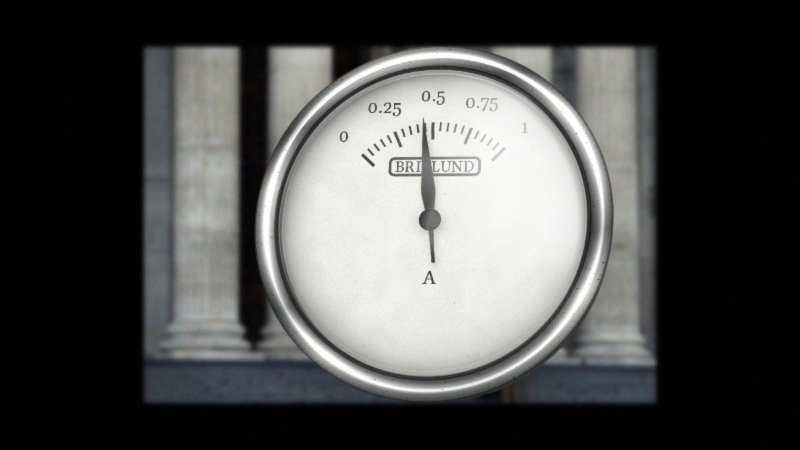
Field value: value=0.45 unit=A
